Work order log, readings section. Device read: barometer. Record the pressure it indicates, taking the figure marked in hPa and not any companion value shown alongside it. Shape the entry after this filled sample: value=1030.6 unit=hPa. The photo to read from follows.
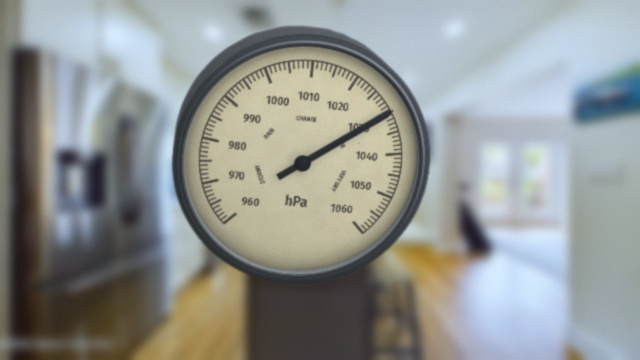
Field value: value=1030 unit=hPa
